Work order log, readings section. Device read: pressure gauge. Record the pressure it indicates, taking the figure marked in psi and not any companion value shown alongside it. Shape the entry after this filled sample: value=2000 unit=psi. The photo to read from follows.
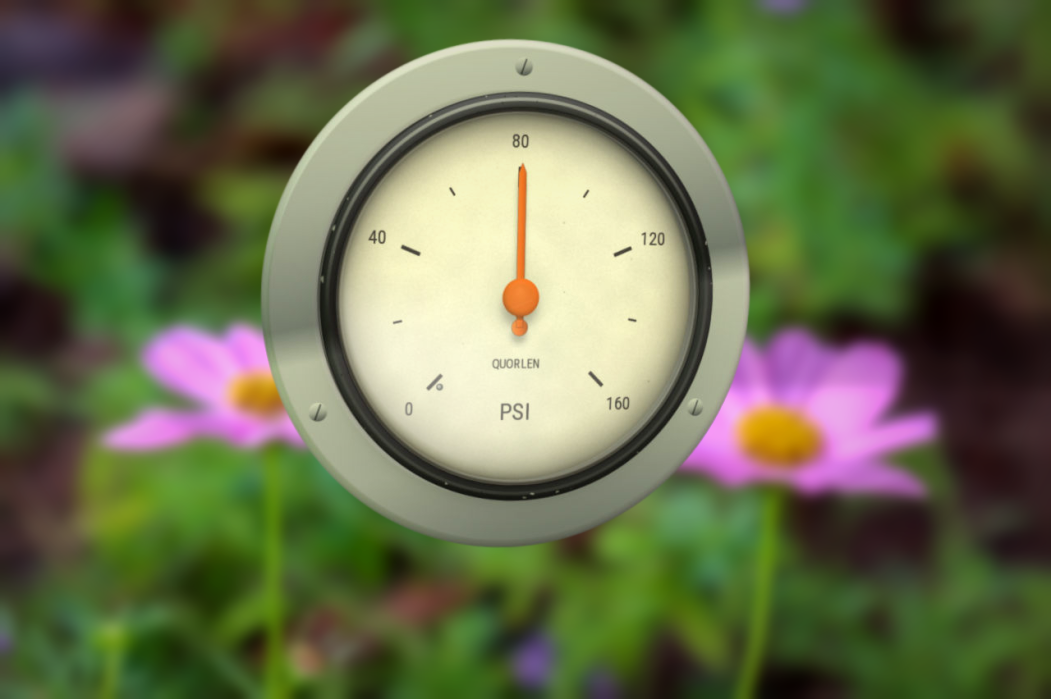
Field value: value=80 unit=psi
